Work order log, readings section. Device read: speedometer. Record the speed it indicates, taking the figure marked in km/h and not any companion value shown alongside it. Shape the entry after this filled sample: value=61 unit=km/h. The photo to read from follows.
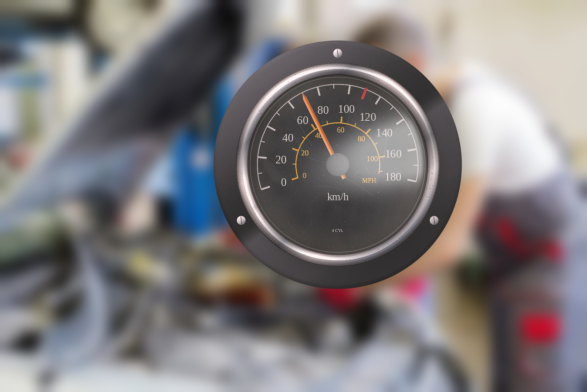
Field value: value=70 unit=km/h
